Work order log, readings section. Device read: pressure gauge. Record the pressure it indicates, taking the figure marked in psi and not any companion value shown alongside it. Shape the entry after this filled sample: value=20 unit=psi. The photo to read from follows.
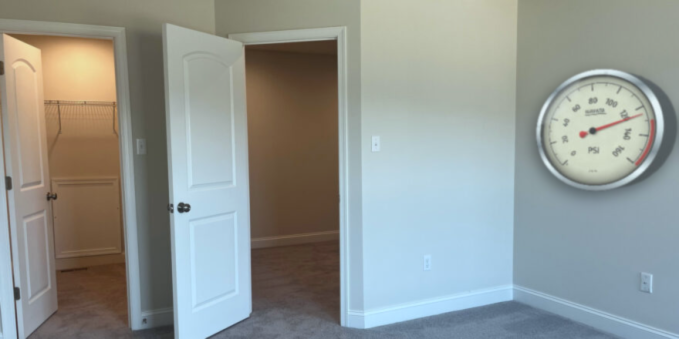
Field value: value=125 unit=psi
